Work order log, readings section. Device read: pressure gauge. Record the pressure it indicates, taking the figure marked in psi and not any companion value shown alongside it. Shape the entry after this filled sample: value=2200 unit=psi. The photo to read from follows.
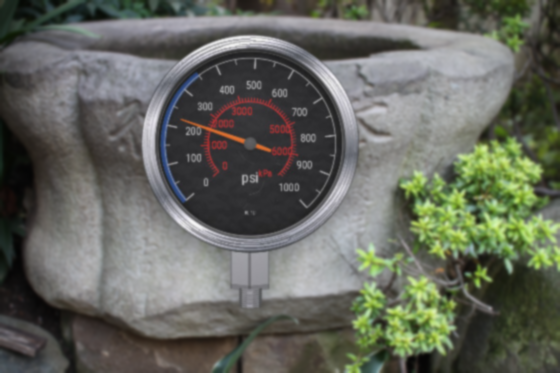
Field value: value=225 unit=psi
